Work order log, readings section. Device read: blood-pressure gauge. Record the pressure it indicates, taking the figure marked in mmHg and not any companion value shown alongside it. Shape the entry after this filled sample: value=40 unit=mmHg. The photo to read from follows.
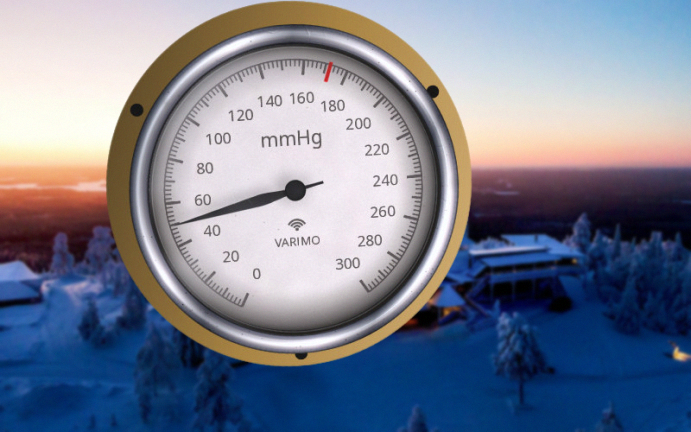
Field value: value=50 unit=mmHg
